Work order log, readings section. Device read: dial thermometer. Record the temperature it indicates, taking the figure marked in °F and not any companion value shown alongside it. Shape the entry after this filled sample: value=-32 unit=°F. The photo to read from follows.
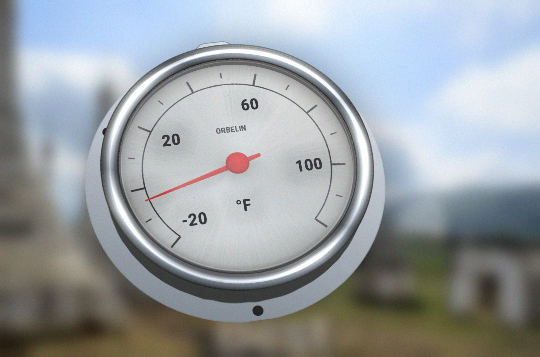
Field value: value=-5 unit=°F
